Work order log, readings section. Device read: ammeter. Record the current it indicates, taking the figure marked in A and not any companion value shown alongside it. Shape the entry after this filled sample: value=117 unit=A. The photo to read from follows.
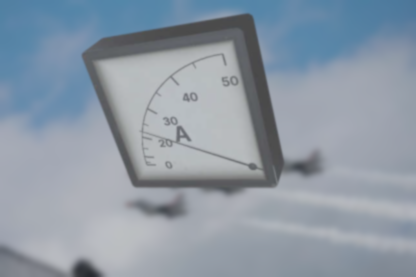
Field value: value=22.5 unit=A
